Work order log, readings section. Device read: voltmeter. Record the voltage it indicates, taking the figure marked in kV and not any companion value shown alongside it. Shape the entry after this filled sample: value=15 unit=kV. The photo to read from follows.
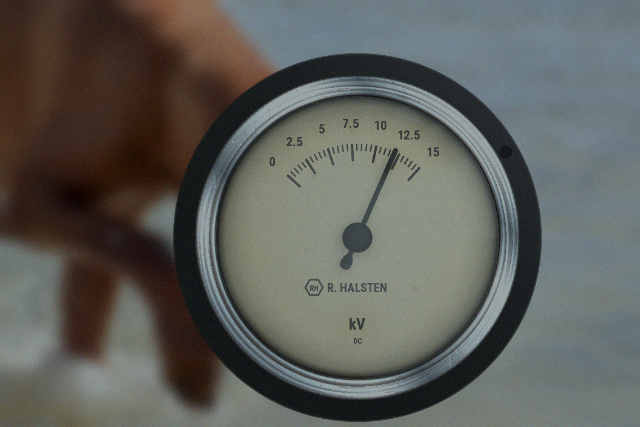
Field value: value=12 unit=kV
